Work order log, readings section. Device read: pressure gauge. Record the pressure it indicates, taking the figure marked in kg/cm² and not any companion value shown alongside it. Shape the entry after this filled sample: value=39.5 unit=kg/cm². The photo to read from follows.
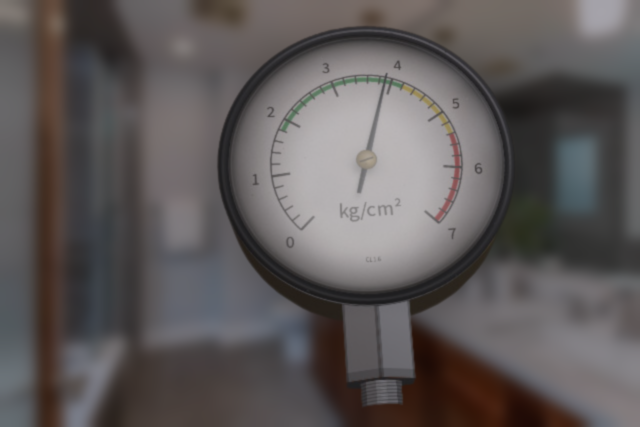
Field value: value=3.9 unit=kg/cm²
